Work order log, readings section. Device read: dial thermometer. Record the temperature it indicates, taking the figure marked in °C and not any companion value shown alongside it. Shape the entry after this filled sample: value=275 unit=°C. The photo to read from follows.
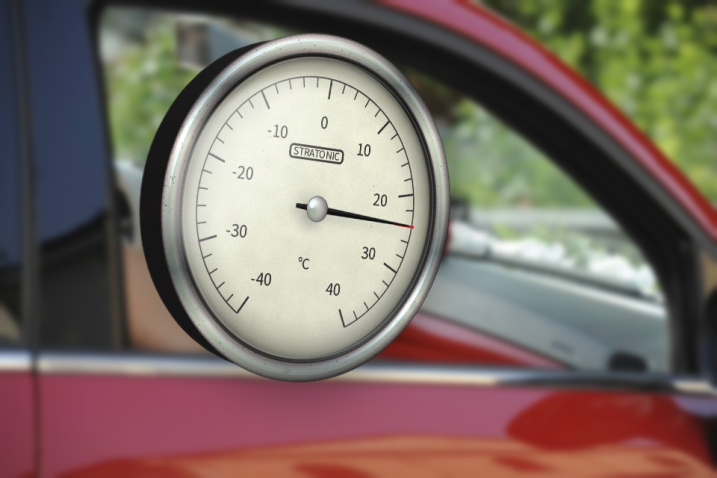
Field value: value=24 unit=°C
